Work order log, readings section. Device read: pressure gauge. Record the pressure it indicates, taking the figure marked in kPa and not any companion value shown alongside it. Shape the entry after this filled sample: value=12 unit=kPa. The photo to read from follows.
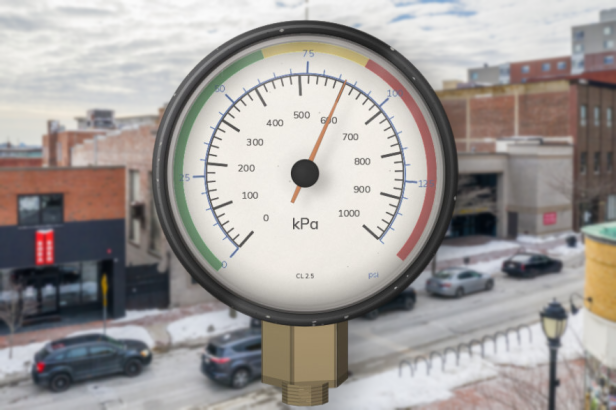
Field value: value=600 unit=kPa
